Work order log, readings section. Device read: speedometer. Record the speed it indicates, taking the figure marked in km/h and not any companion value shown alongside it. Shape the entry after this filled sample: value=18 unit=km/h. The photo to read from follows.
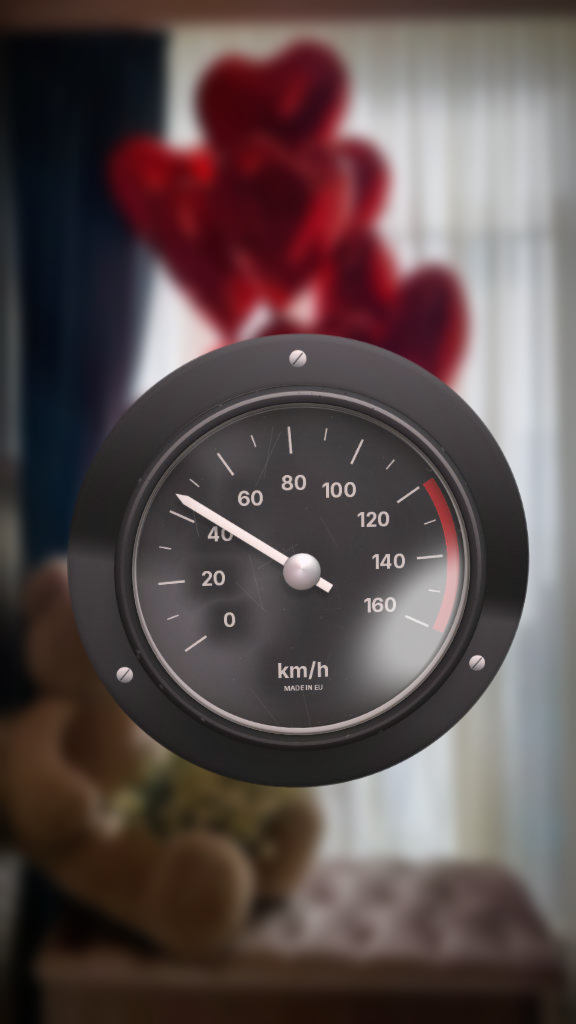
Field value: value=45 unit=km/h
